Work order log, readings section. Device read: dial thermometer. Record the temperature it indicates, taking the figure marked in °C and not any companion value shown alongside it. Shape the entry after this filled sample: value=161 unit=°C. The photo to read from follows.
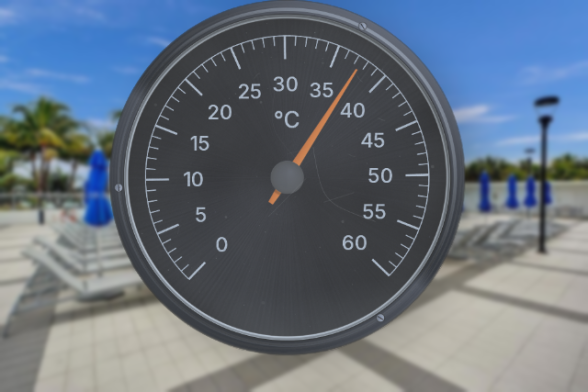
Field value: value=37.5 unit=°C
